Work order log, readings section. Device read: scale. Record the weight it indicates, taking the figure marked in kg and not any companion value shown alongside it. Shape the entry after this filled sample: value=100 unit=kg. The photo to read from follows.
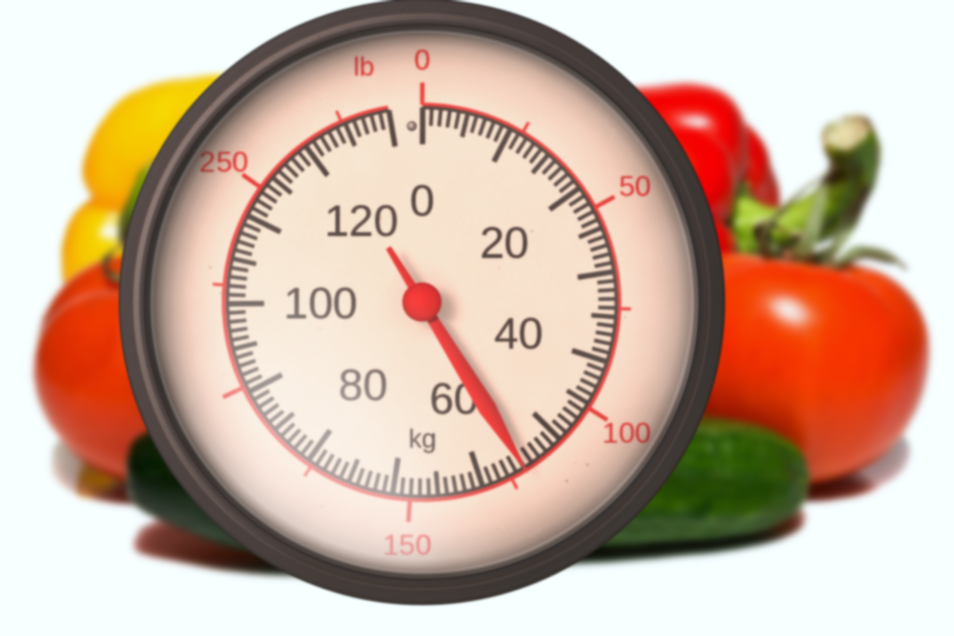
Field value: value=55 unit=kg
